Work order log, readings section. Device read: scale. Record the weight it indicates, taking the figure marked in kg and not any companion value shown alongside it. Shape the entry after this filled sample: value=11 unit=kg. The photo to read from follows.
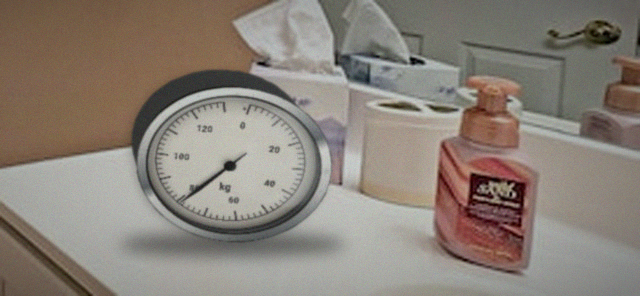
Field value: value=80 unit=kg
